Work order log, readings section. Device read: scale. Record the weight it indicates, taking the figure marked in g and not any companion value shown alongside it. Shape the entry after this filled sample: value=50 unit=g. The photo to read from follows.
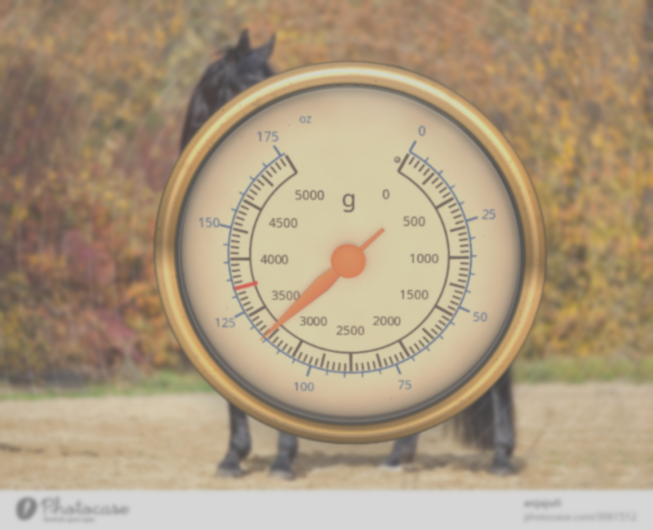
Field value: value=3300 unit=g
